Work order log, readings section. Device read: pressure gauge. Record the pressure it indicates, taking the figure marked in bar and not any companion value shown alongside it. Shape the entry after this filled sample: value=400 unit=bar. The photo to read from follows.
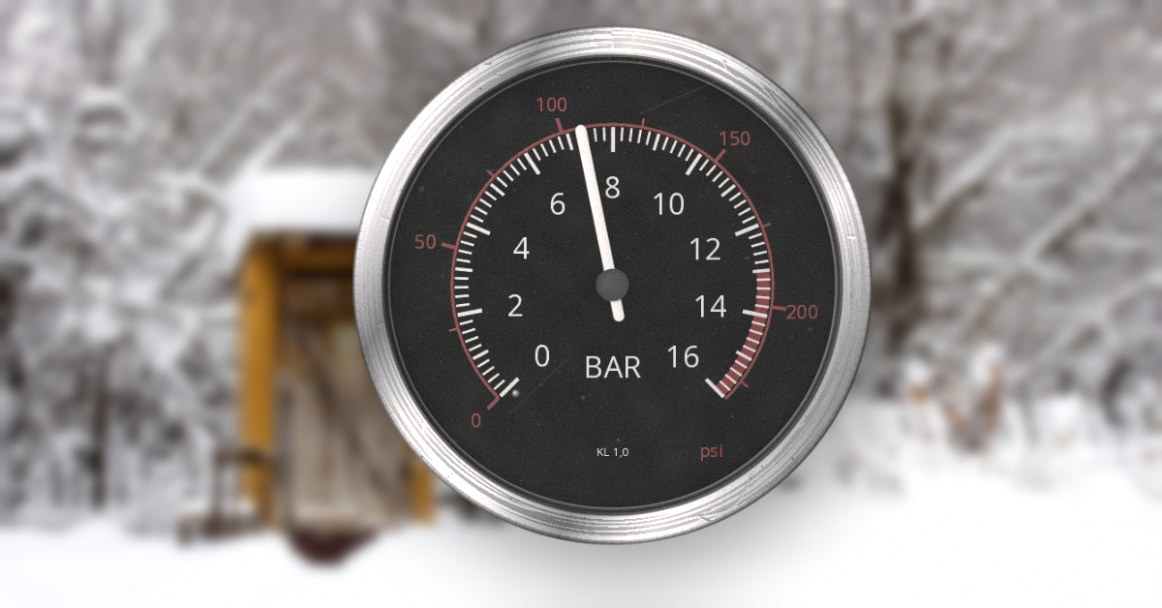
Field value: value=7.3 unit=bar
